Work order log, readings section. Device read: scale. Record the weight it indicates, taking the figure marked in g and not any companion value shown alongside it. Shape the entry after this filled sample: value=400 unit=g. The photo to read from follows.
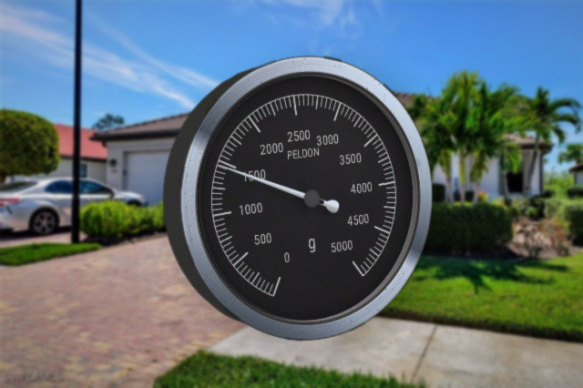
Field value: value=1450 unit=g
